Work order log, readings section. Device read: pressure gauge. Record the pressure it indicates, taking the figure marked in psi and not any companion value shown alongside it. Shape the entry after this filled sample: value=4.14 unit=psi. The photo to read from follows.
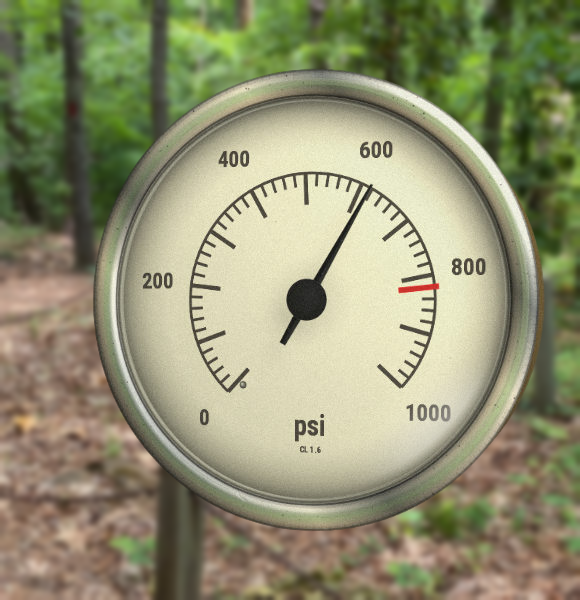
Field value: value=620 unit=psi
